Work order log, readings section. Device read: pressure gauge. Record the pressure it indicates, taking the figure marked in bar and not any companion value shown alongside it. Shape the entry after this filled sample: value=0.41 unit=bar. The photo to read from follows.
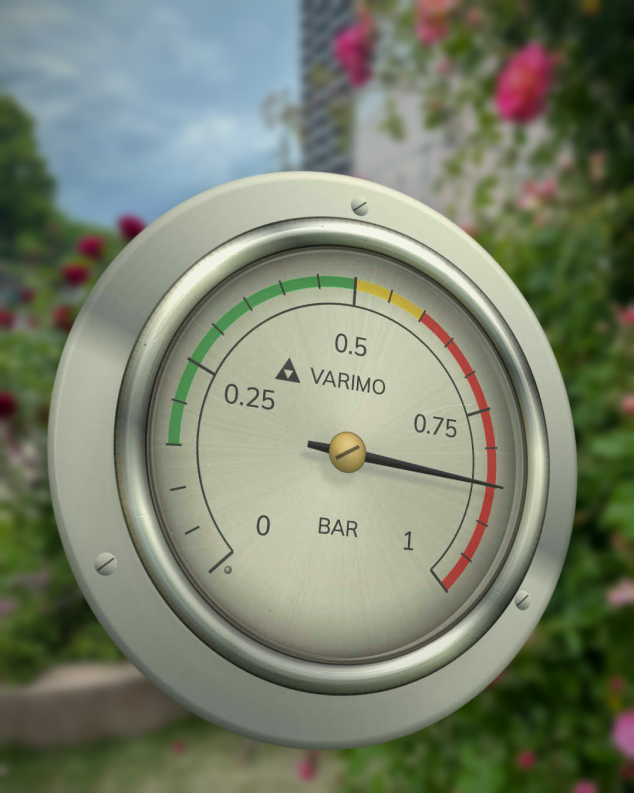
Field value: value=0.85 unit=bar
